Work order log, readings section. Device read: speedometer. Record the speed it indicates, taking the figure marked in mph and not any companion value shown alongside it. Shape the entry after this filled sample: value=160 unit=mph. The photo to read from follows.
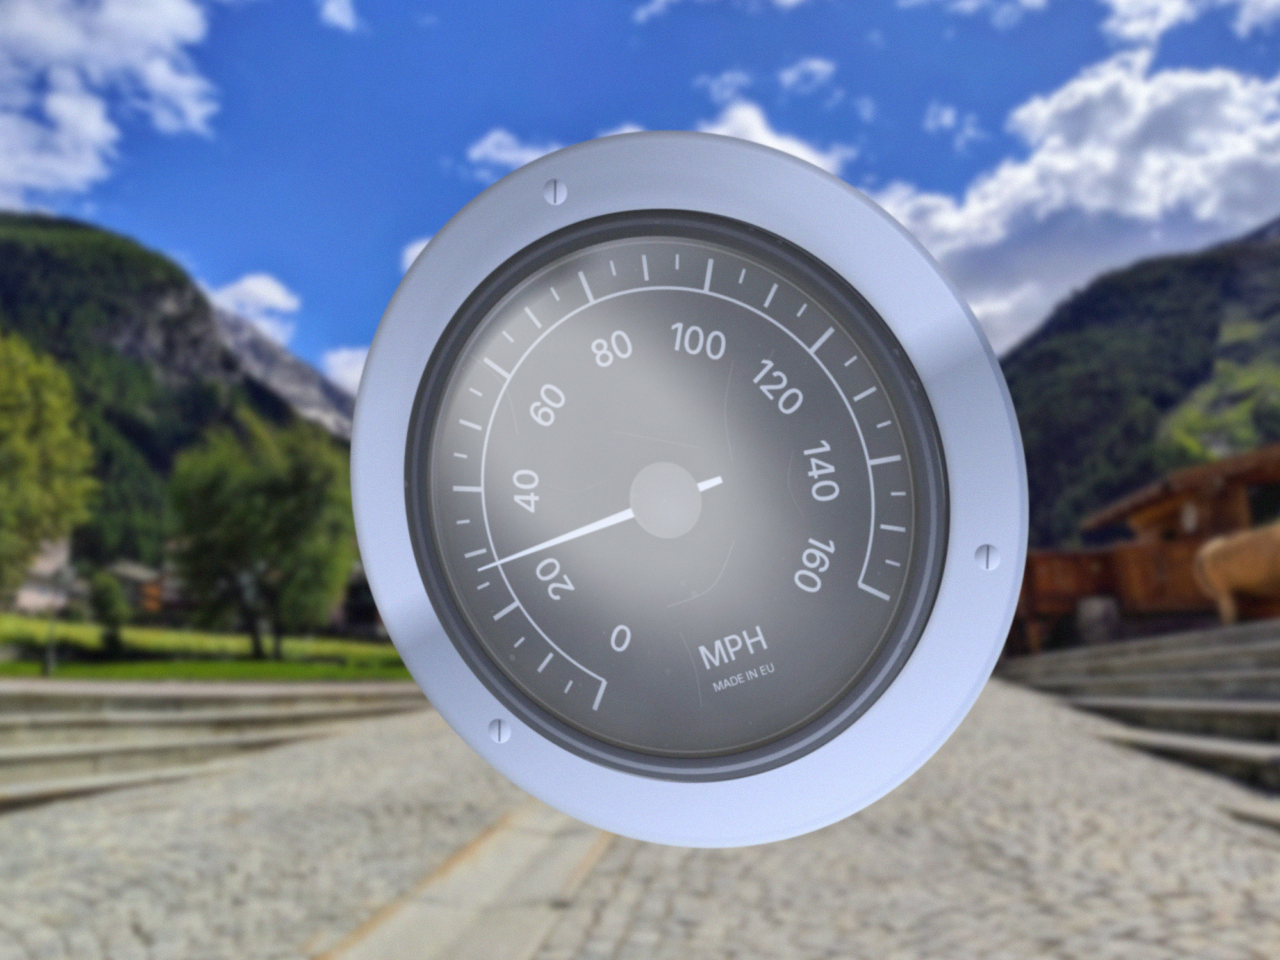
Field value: value=27.5 unit=mph
